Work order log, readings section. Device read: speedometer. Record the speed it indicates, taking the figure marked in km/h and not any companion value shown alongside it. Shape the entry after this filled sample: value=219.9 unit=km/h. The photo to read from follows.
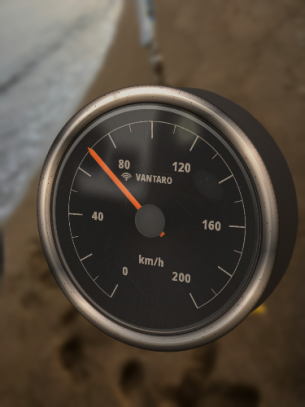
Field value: value=70 unit=km/h
